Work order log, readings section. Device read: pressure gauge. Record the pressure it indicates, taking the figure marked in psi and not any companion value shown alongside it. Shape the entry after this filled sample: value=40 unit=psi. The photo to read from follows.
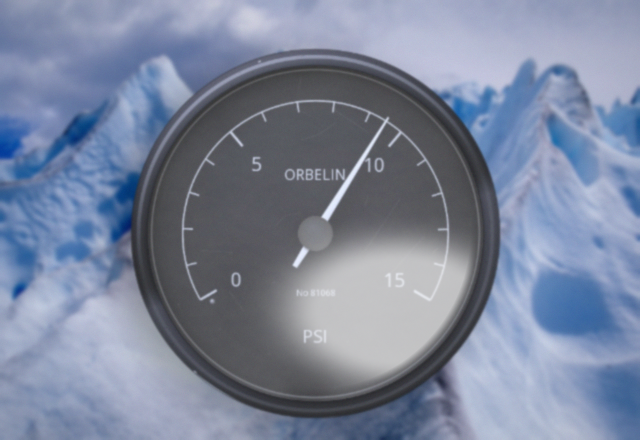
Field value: value=9.5 unit=psi
